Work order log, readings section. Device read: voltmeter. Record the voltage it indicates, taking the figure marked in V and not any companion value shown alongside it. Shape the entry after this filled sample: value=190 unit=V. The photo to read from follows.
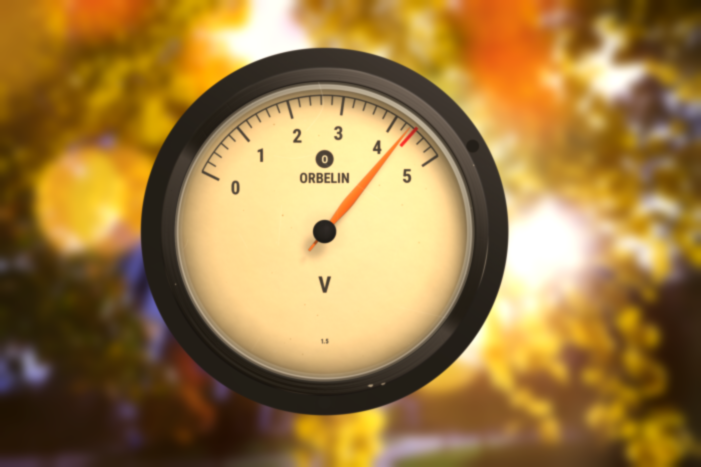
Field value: value=4.3 unit=V
